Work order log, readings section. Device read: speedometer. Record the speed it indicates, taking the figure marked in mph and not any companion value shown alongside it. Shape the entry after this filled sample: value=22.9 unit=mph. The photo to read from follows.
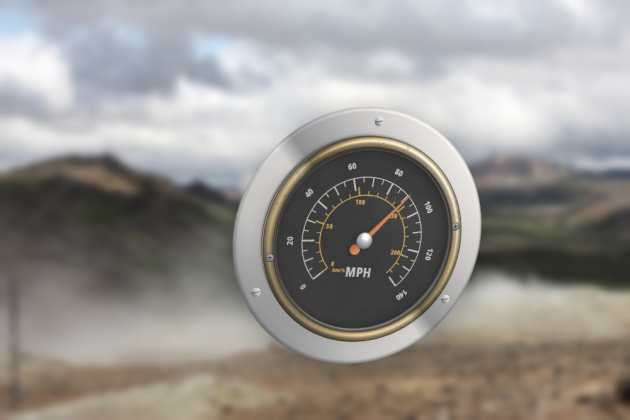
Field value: value=90 unit=mph
